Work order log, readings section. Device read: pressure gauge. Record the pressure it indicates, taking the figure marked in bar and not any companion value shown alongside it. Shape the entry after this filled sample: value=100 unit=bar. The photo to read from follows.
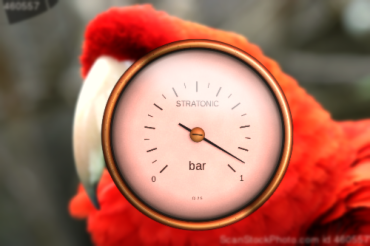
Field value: value=0.95 unit=bar
